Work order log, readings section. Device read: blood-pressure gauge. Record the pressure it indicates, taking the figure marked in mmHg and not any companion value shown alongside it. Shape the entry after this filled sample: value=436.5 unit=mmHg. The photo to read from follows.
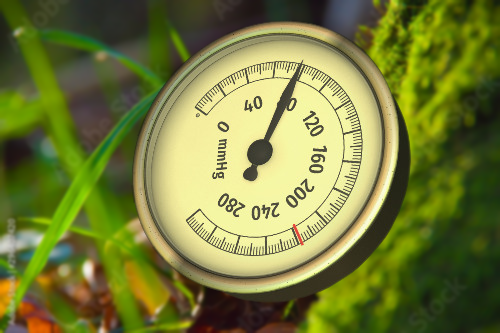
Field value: value=80 unit=mmHg
